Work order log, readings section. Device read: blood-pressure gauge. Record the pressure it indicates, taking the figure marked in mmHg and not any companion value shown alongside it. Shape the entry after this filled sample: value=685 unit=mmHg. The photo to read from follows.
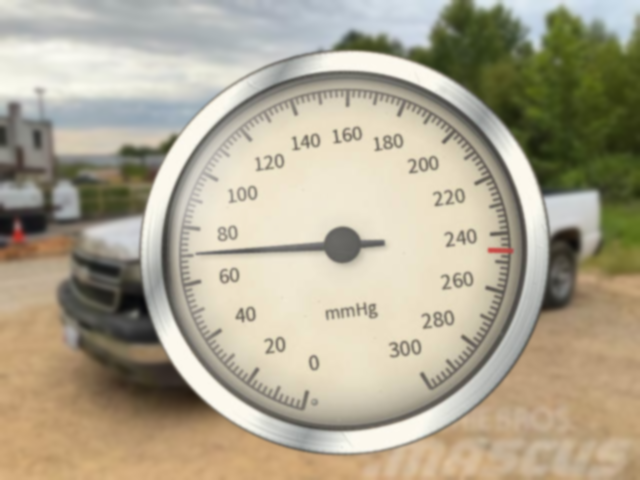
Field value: value=70 unit=mmHg
